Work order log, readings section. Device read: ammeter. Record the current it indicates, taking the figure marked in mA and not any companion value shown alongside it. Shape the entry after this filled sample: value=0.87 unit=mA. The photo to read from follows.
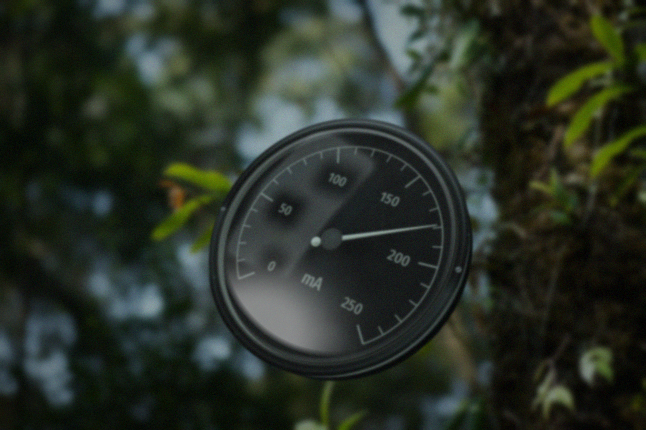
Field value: value=180 unit=mA
